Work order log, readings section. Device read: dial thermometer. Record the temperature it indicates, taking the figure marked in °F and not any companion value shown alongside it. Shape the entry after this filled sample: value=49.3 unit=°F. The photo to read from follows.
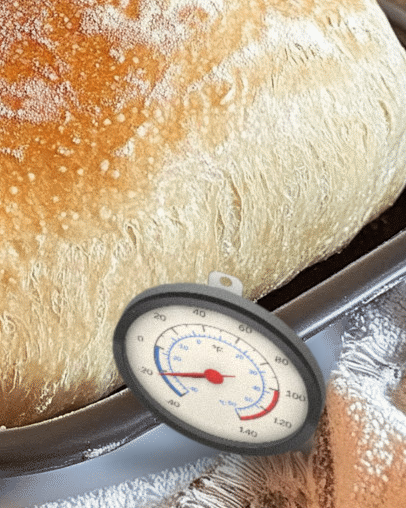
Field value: value=-20 unit=°F
